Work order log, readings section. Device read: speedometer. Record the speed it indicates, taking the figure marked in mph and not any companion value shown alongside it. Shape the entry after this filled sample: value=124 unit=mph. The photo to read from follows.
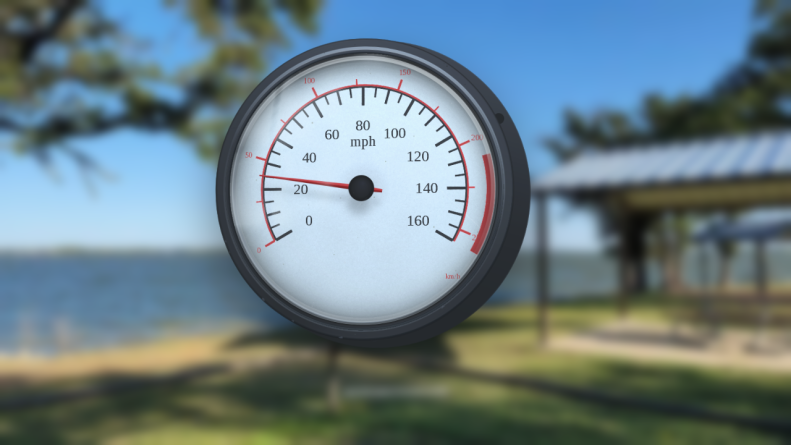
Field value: value=25 unit=mph
